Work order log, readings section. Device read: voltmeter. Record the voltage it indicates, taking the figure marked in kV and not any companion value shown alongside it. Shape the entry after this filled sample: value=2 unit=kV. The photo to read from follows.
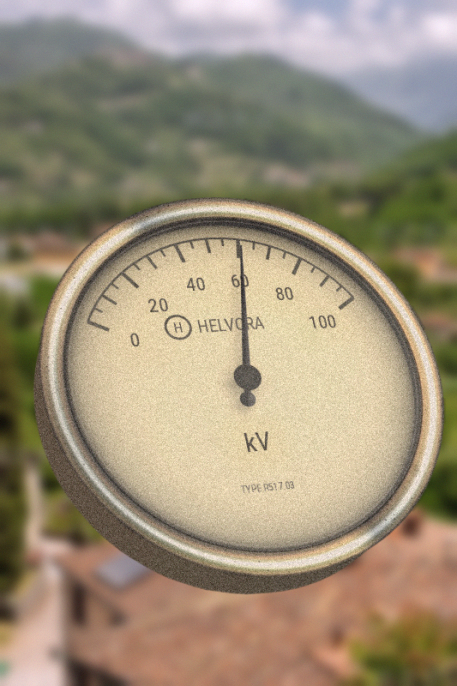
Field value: value=60 unit=kV
